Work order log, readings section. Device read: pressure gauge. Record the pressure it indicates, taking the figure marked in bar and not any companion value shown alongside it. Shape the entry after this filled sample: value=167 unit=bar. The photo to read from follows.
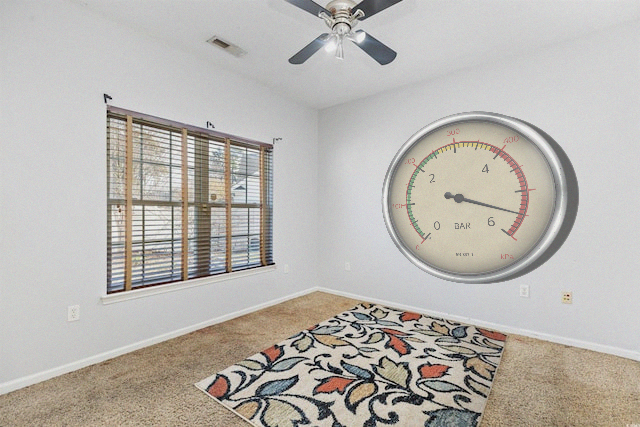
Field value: value=5.5 unit=bar
